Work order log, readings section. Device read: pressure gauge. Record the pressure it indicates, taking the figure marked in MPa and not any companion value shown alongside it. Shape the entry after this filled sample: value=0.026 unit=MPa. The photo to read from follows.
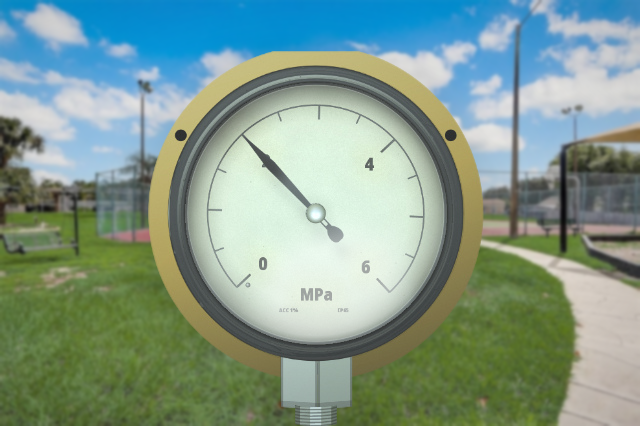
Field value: value=2 unit=MPa
